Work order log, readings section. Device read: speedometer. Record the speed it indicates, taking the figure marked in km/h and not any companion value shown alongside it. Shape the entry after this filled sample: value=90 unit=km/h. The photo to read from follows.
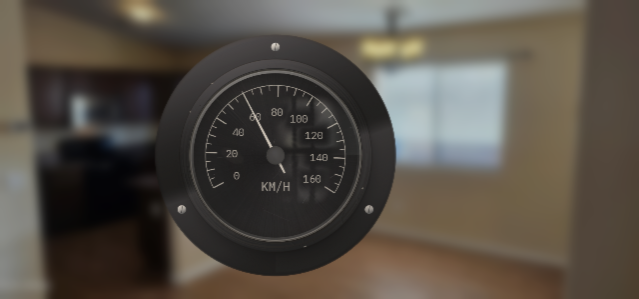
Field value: value=60 unit=km/h
